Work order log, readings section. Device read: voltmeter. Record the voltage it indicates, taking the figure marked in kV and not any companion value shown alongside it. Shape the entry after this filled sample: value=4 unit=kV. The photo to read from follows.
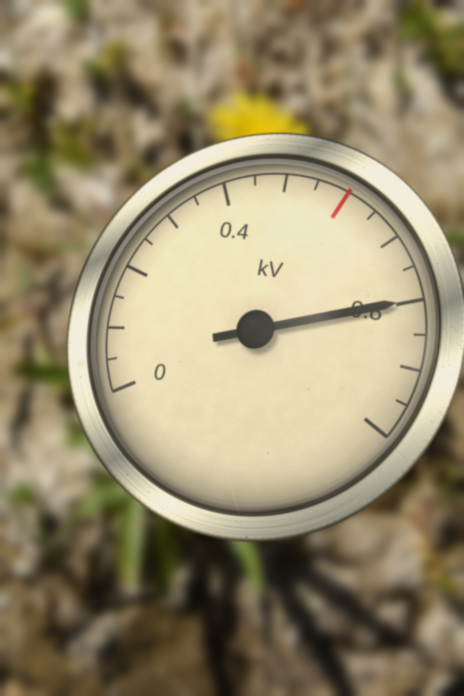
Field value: value=0.8 unit=kV
